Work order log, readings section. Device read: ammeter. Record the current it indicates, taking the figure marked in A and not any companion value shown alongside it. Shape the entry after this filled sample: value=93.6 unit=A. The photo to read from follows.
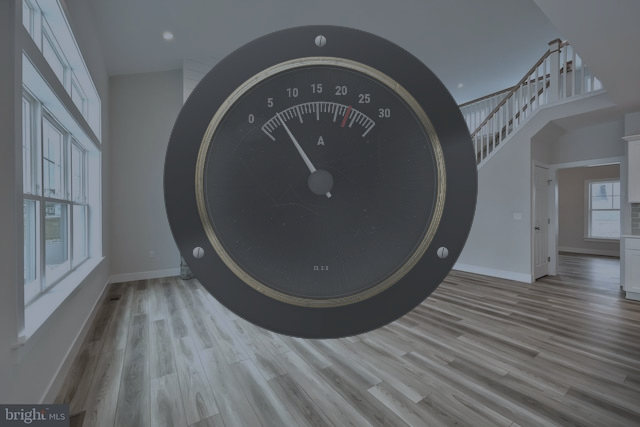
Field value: value=5 unit=A
